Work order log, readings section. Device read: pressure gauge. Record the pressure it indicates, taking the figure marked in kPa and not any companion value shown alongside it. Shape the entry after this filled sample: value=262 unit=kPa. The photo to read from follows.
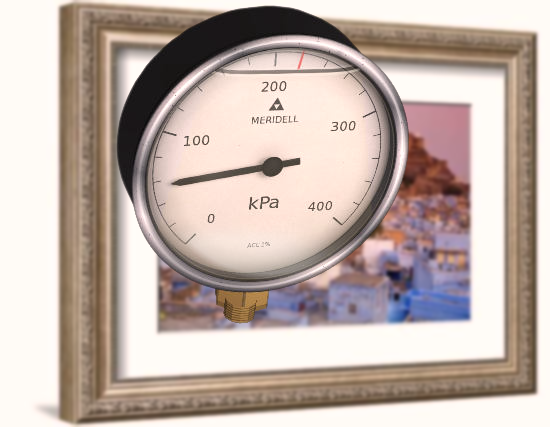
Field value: value=60 unit=kPa
